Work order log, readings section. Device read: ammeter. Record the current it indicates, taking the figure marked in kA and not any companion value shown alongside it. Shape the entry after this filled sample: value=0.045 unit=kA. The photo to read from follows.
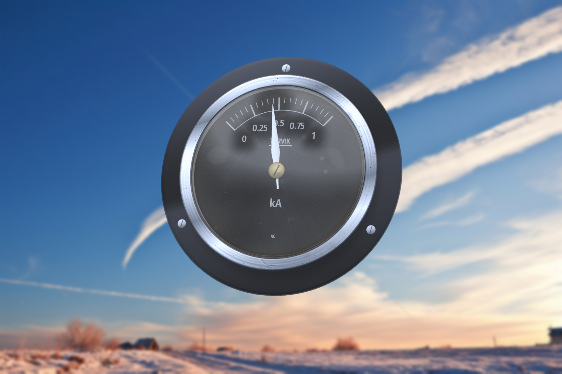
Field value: value=0.45 unit=kA
